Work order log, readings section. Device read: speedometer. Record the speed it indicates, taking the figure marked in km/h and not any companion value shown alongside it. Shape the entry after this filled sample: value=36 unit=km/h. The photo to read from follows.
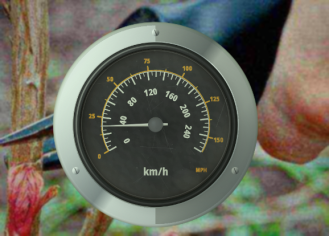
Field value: value=30 unit=km/h
